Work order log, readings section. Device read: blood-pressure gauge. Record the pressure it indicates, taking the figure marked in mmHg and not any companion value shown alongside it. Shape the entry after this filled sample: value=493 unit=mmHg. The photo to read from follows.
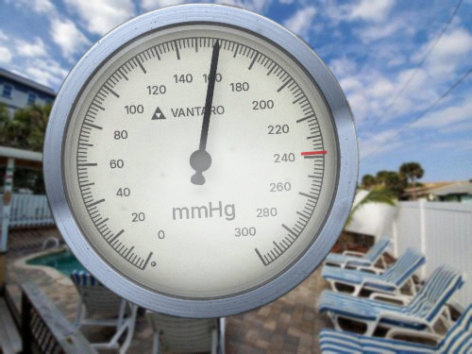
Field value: value=160 unit=mmHg
